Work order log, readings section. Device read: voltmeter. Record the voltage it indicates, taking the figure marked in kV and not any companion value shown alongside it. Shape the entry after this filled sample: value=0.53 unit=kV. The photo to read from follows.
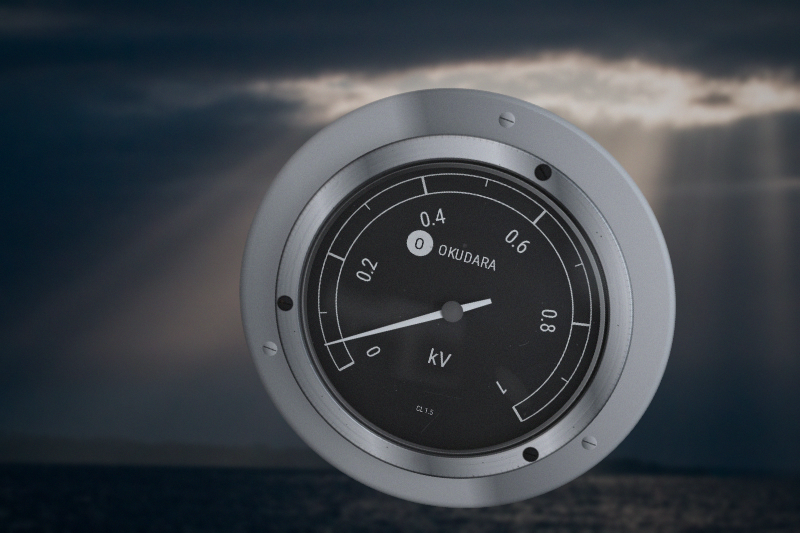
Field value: value=0.05 unit=kV
